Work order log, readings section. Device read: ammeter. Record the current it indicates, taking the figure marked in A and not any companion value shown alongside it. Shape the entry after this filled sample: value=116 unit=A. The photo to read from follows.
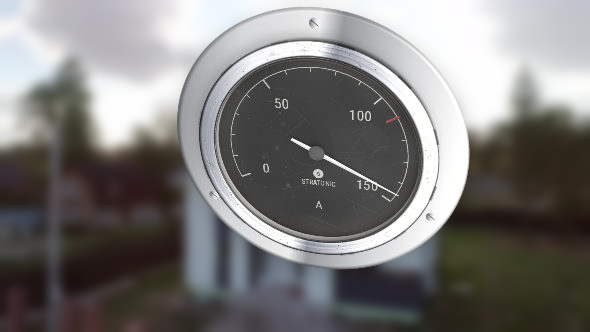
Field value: value=145 unit=A
